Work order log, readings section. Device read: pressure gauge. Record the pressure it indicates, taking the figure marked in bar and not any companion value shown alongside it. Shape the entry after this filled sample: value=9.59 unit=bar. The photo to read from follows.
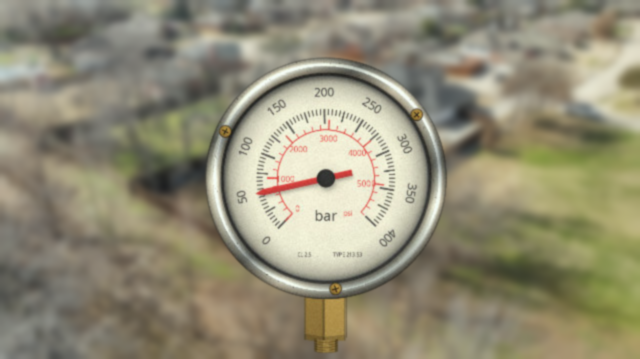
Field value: value=50 unit=bar
